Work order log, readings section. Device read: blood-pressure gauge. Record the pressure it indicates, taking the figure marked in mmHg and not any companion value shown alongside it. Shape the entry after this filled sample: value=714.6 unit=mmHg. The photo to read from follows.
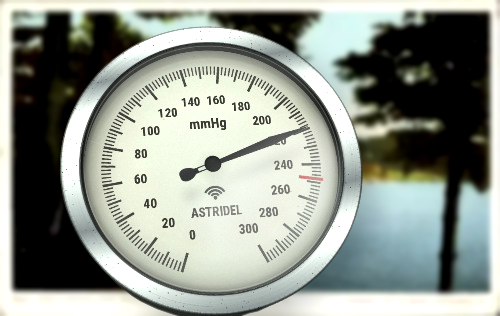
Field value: value=220 unit=mmHg
